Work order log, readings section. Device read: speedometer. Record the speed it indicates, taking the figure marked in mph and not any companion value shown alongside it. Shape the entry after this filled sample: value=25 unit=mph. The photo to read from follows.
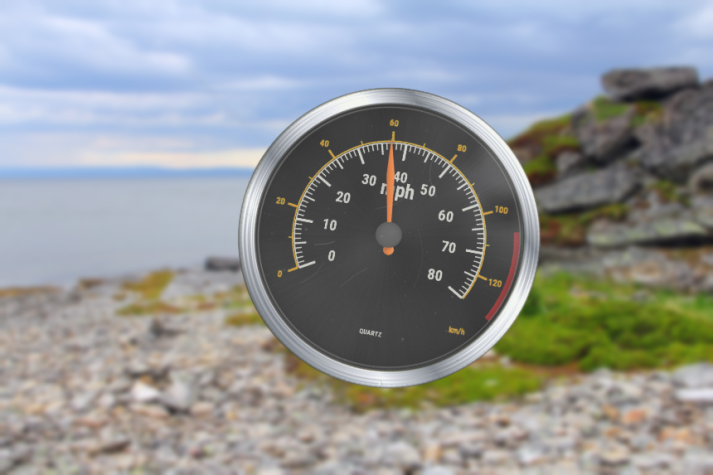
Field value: value=37 unit=mph
